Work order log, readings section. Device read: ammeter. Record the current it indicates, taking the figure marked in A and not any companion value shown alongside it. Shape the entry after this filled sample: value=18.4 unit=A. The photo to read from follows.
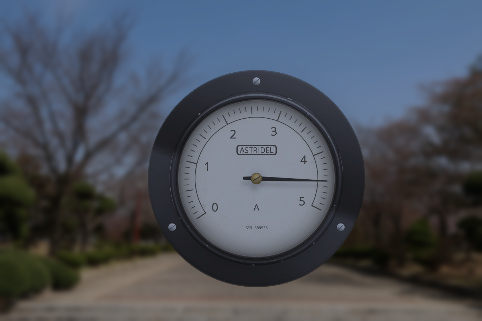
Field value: value=4.5 unit=A
